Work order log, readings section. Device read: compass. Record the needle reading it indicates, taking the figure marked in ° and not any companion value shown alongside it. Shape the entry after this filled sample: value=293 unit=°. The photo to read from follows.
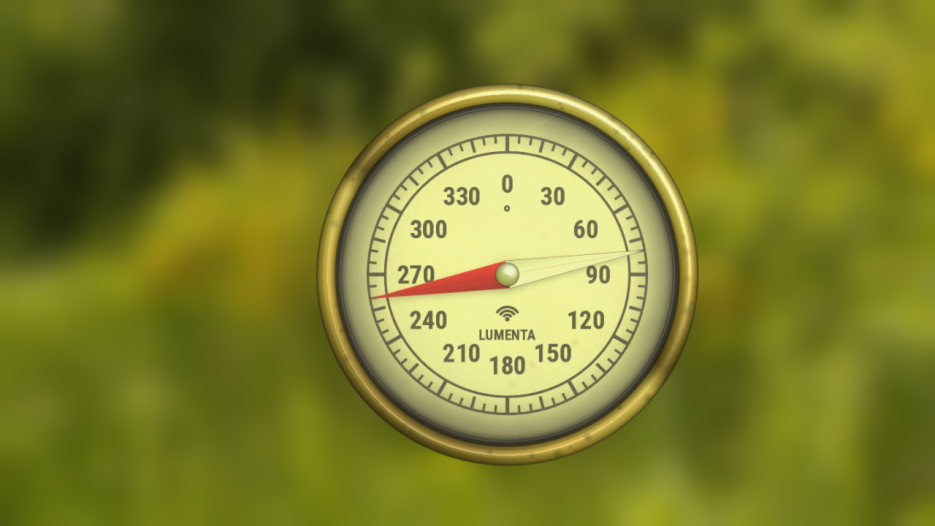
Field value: value=260 unit=°
